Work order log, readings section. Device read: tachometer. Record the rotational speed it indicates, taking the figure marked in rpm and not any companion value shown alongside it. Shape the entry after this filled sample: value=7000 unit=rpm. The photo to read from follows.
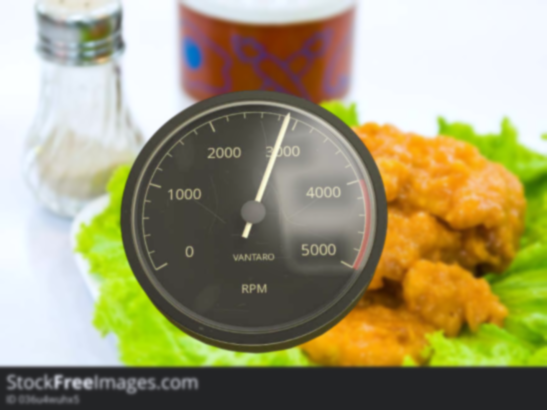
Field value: value=2900 unit=rpm
